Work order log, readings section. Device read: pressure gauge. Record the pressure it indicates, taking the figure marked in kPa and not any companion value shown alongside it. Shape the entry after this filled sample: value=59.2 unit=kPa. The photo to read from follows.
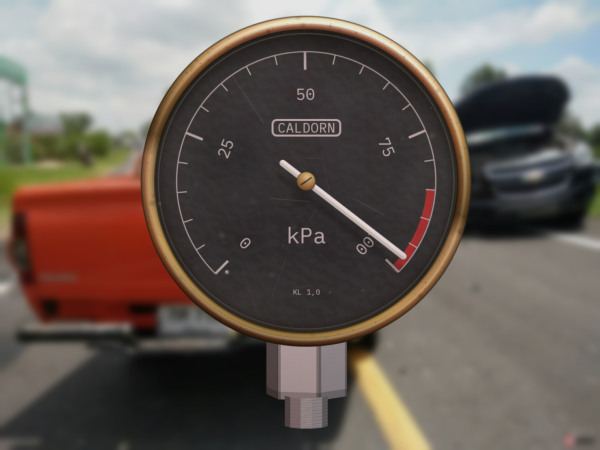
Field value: value=97.5 unit=kPa
